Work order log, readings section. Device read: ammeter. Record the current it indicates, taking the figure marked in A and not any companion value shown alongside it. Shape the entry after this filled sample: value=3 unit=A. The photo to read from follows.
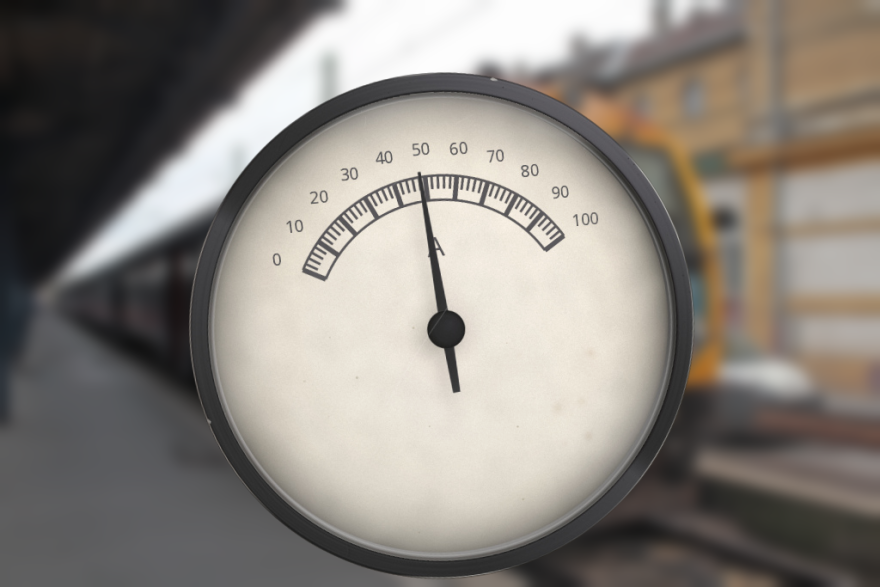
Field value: value=48 unit=A
